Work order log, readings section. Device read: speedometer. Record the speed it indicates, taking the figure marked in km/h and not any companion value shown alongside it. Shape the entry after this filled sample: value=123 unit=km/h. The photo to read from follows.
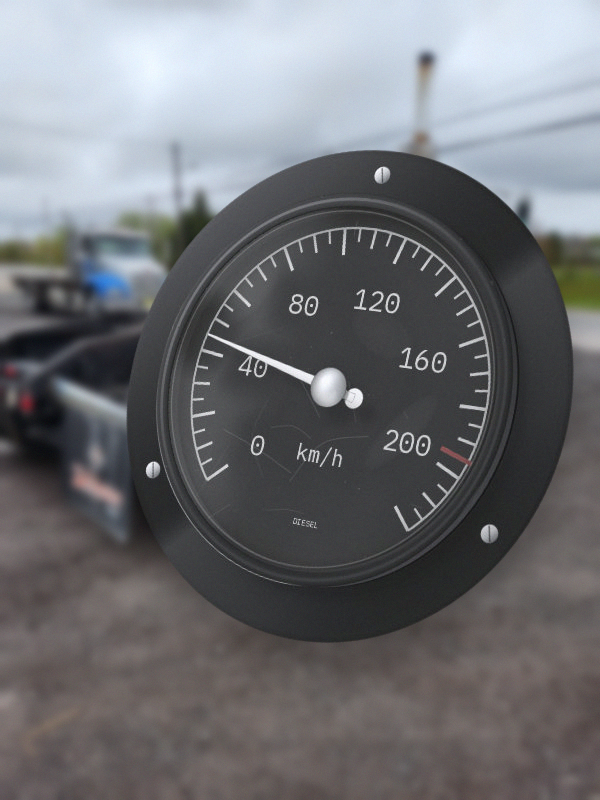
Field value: value=45 unit=km/h
